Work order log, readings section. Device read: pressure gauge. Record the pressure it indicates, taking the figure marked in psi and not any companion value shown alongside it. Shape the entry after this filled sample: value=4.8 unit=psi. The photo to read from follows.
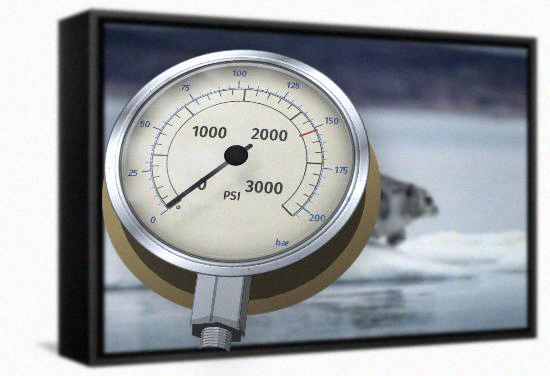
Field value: value=0 unit=psi
